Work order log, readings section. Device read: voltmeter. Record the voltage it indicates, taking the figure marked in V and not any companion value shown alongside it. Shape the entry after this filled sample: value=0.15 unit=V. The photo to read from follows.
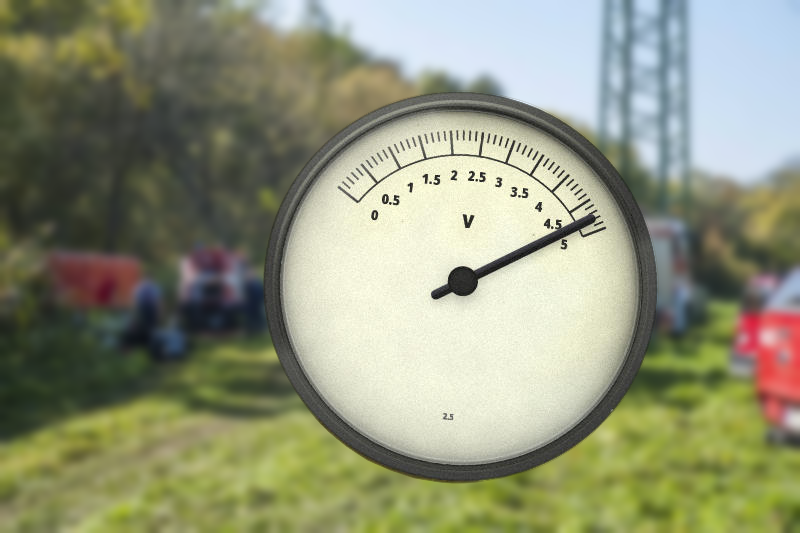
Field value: value=4.8 unit=V
